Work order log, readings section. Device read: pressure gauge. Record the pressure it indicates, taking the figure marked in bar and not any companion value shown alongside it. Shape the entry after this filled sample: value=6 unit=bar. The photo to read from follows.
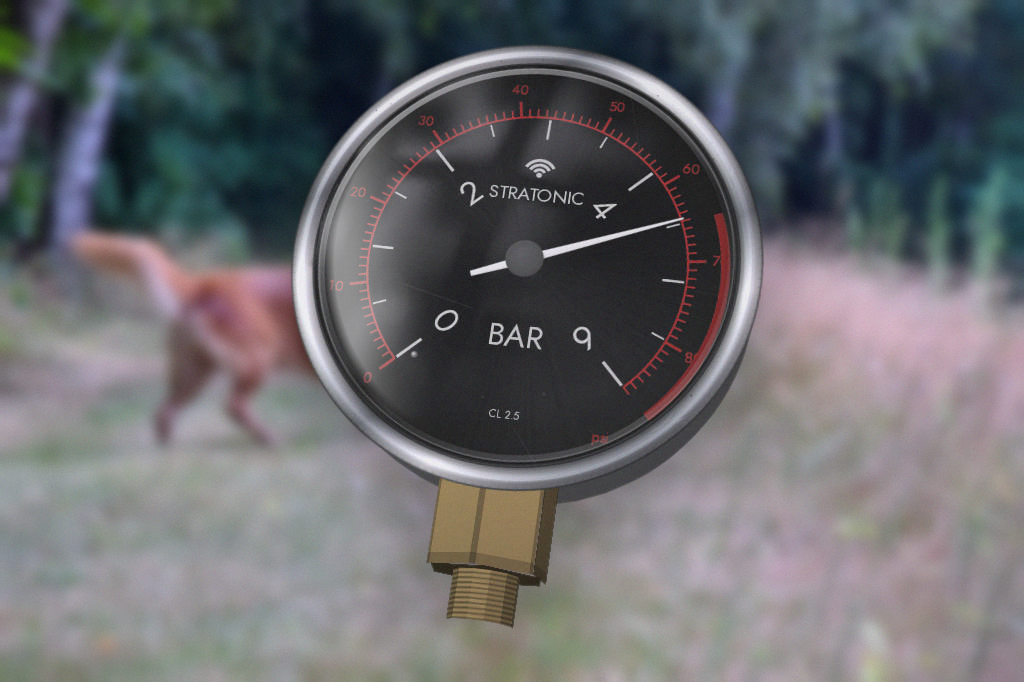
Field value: value=4.5 unit=bar
